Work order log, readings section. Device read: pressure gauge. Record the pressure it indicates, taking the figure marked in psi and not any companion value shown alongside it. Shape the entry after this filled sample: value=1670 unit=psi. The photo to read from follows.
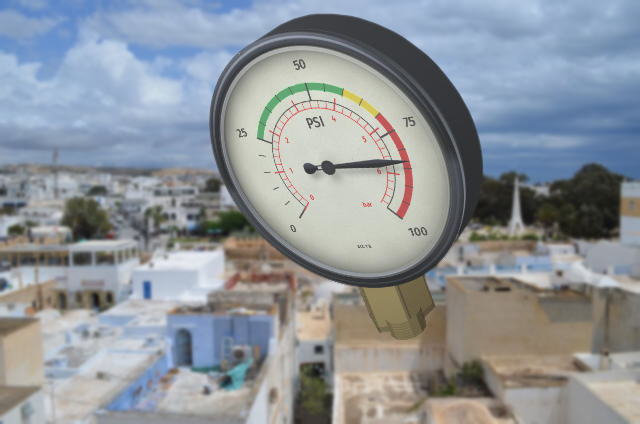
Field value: value=82.5 unit=psi
